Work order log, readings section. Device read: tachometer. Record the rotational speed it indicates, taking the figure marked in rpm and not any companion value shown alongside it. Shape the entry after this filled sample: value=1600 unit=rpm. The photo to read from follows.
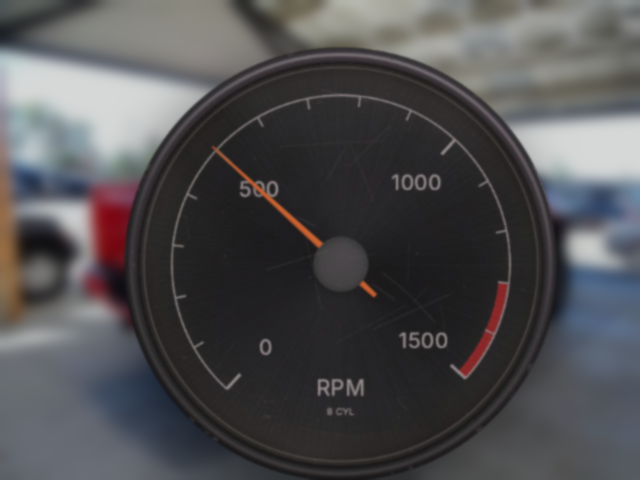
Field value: value=500 unit=rpm
